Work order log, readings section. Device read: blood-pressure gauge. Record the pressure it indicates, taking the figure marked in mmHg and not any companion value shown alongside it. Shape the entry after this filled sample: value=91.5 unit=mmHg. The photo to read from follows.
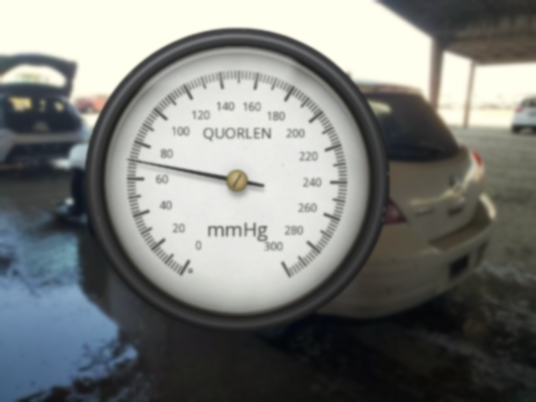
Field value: value=70 unit=mmHg
